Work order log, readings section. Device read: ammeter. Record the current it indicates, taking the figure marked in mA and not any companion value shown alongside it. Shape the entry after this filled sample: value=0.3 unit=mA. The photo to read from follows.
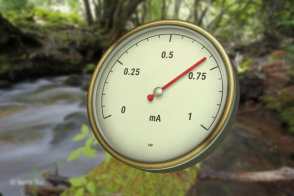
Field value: value=0.7 unit=mA
